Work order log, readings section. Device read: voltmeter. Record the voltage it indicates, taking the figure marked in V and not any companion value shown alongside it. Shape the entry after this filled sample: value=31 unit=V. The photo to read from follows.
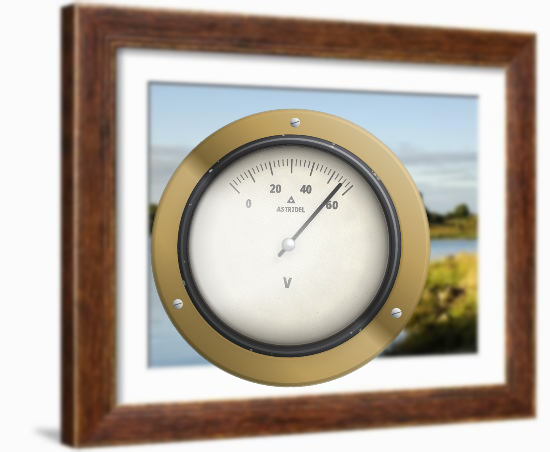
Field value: value=56 unit=V
